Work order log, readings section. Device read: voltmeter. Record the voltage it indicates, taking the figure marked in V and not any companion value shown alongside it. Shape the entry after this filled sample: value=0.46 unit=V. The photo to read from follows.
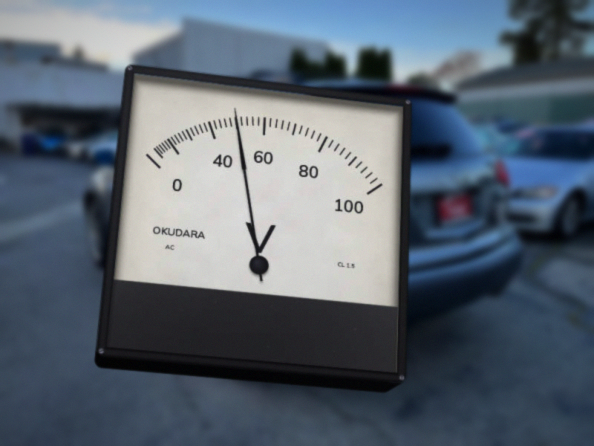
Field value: value=50 unit=V
